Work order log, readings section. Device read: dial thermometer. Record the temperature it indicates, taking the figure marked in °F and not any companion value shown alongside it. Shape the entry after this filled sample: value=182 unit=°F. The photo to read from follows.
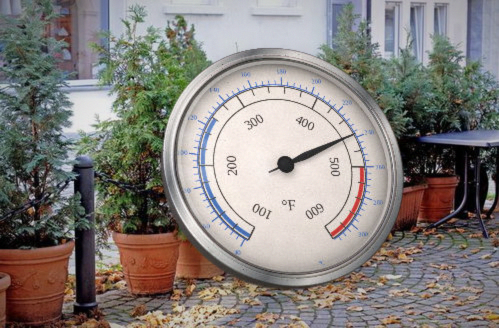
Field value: value=460 unit=°F
